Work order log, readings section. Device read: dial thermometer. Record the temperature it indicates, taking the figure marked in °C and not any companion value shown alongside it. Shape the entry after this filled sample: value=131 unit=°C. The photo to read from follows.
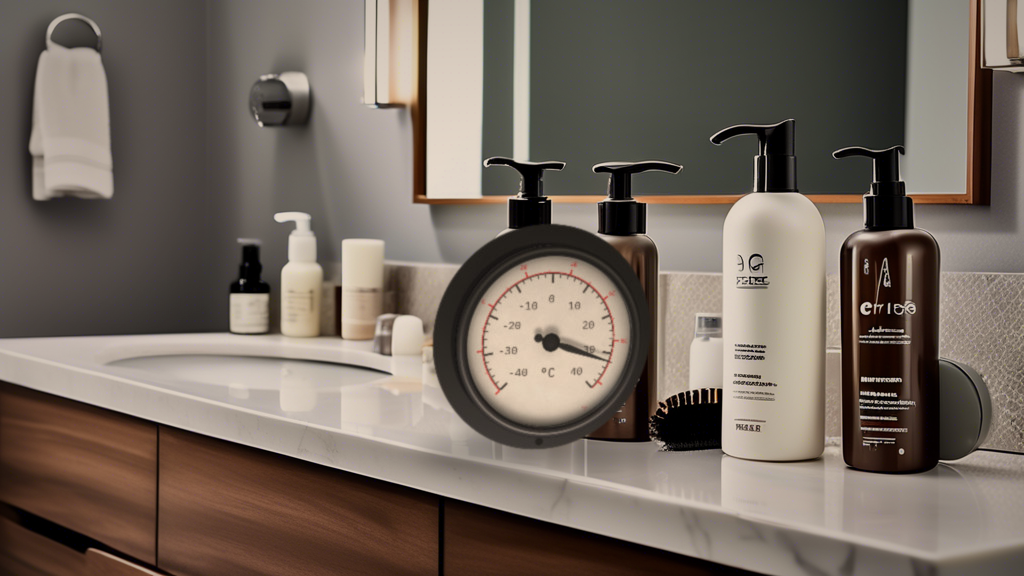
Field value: value=32 unit=°C
